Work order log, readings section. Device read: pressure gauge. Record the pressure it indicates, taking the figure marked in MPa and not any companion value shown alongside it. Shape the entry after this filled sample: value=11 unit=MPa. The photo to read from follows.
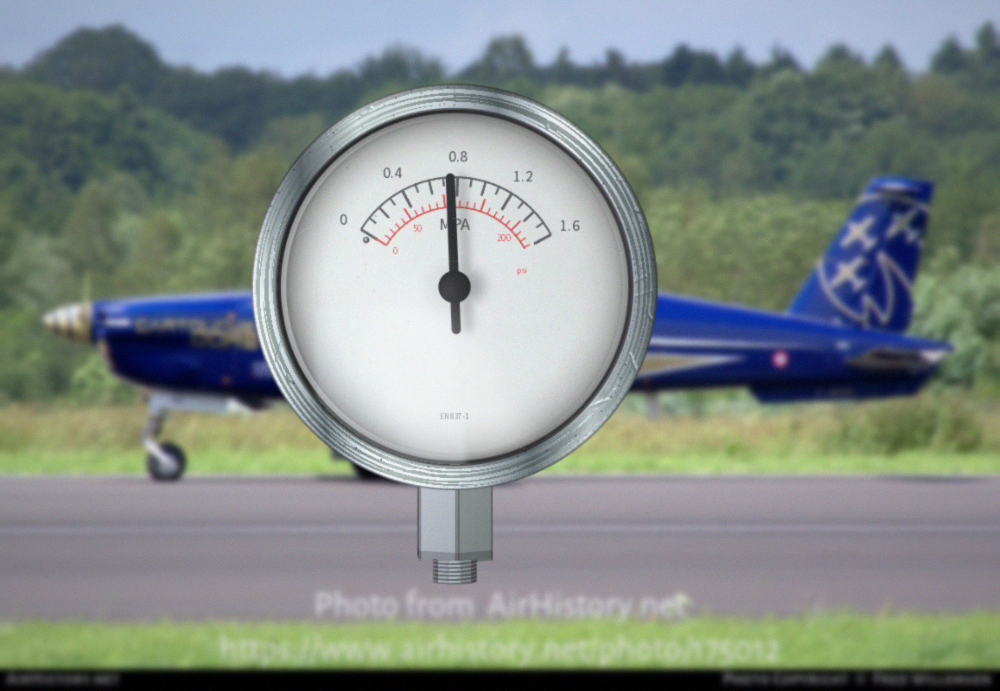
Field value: value=0.75 unit=MPa
